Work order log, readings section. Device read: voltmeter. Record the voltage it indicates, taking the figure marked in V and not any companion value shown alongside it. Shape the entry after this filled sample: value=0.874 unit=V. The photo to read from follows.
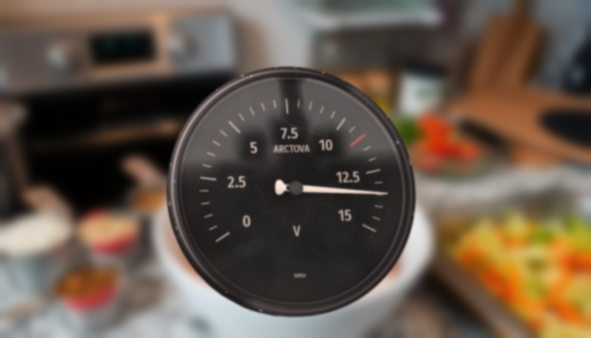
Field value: value=13.5 unit=V
